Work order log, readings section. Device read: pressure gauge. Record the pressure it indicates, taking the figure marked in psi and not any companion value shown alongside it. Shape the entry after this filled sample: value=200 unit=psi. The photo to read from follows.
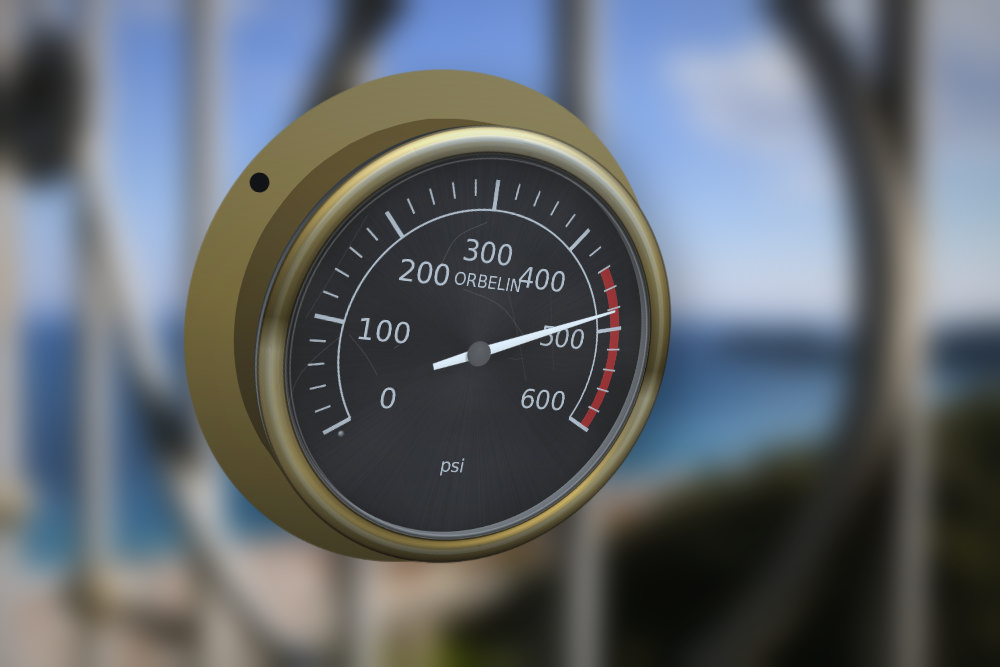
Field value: value=480 unit=psi
